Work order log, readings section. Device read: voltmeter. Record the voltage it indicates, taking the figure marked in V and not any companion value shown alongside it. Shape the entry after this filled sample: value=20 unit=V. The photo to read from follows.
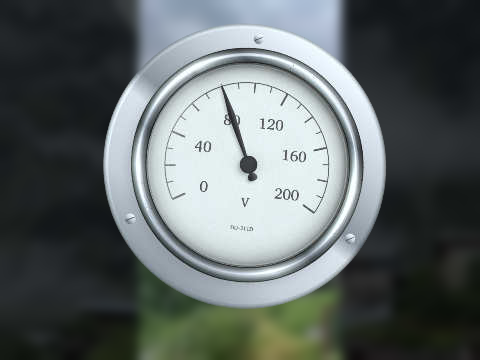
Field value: value=80 unit=V
